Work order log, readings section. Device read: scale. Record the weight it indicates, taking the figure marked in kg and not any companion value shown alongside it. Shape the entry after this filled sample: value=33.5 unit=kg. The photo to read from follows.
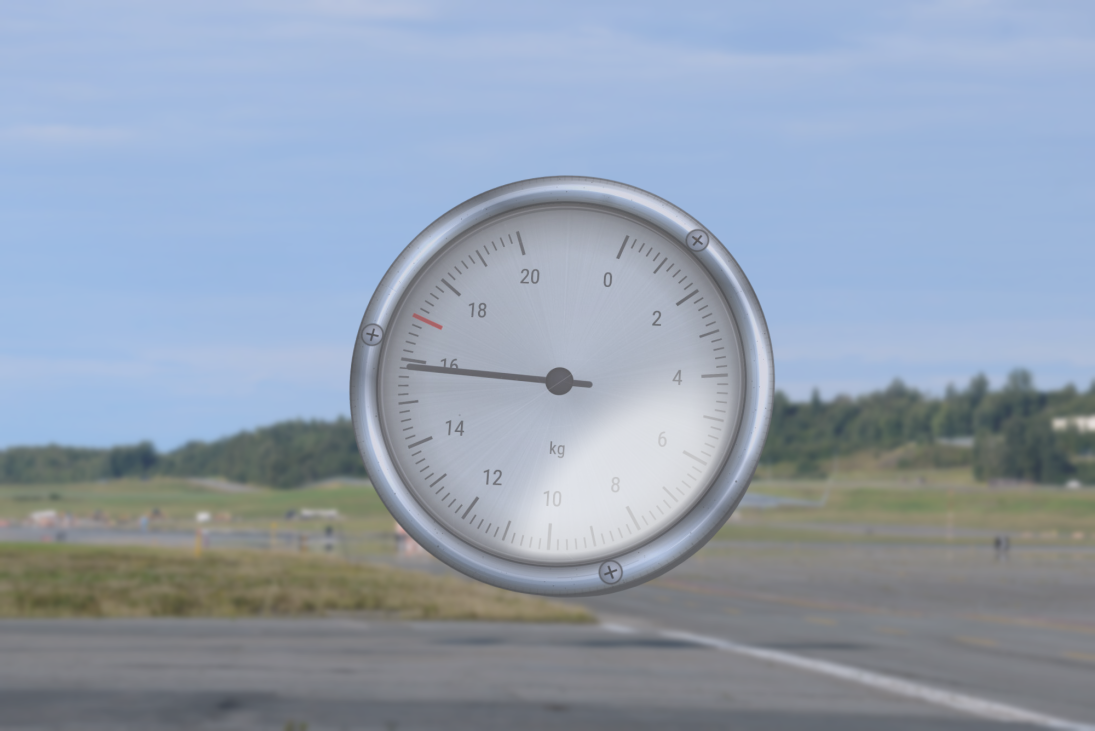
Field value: value=15.8 unit=kg
